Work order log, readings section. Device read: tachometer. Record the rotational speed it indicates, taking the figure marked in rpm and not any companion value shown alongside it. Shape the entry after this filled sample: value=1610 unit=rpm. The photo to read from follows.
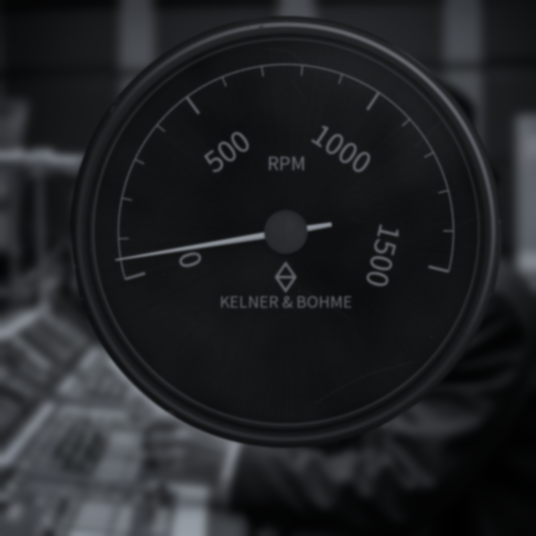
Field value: value=50 unit=rpm
